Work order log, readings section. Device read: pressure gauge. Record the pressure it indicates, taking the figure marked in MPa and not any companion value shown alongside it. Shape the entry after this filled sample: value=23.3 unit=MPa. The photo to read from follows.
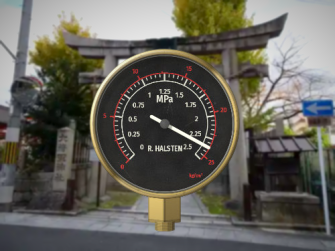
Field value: value=2.35 unit=MPa
